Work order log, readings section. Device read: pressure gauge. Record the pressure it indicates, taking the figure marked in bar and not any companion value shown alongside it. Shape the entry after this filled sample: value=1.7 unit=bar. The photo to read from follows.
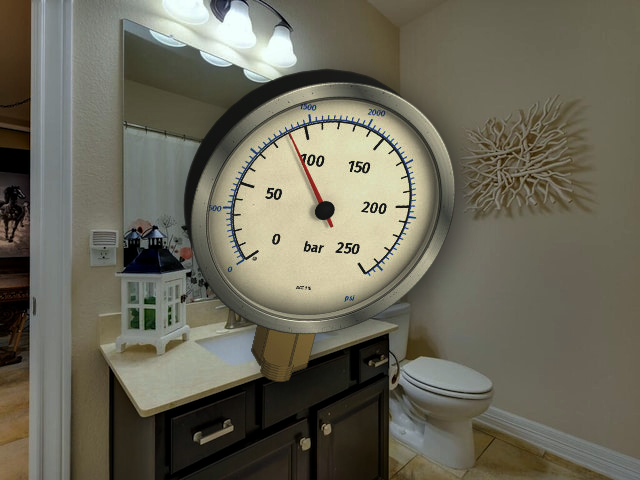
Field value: value=90 unit=bar
